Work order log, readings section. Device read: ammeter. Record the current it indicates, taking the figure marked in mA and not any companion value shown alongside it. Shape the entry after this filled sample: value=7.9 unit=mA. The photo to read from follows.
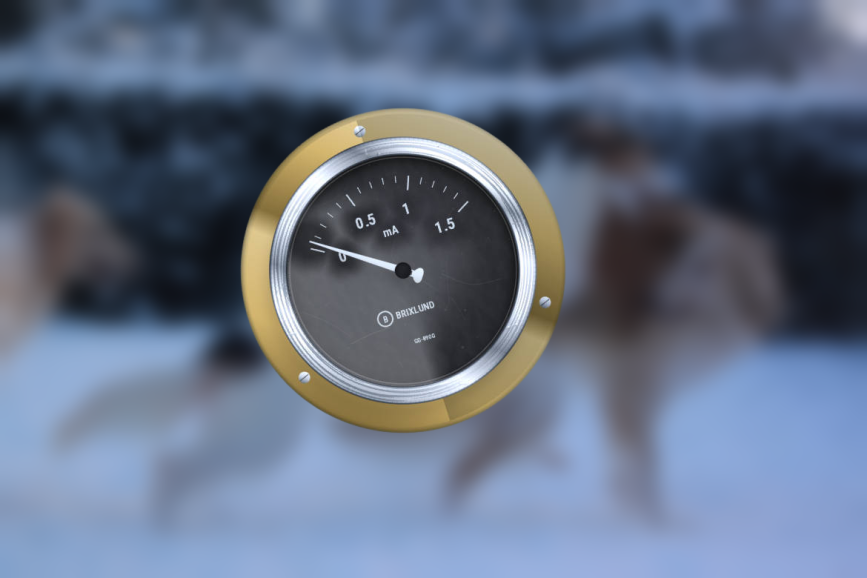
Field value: value=0.05 unit=mA
